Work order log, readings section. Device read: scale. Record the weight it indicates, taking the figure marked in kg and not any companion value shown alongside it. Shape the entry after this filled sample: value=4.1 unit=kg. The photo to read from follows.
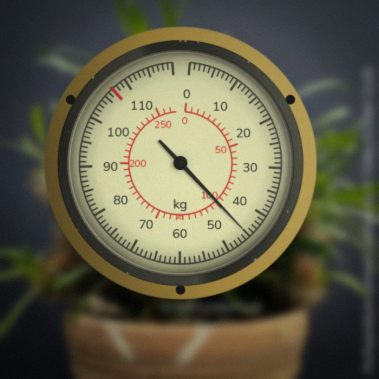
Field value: value=45 unit=kg
